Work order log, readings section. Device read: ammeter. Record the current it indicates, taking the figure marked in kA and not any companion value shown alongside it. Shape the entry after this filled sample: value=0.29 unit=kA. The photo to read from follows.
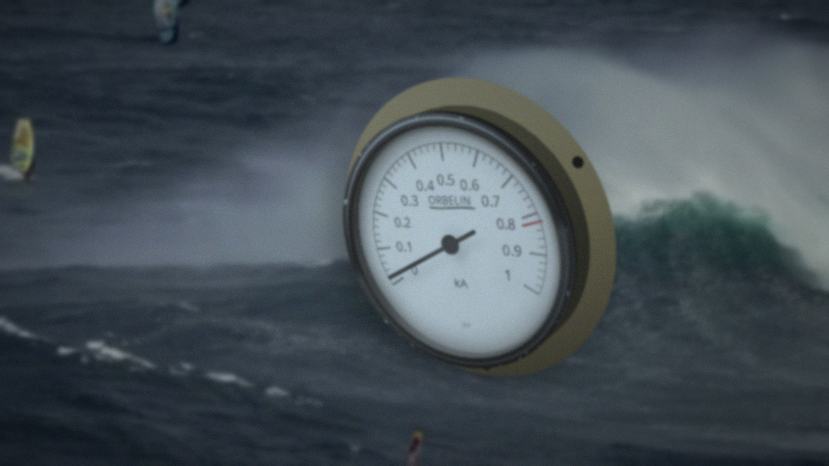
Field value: value=0.02 unit=kA
